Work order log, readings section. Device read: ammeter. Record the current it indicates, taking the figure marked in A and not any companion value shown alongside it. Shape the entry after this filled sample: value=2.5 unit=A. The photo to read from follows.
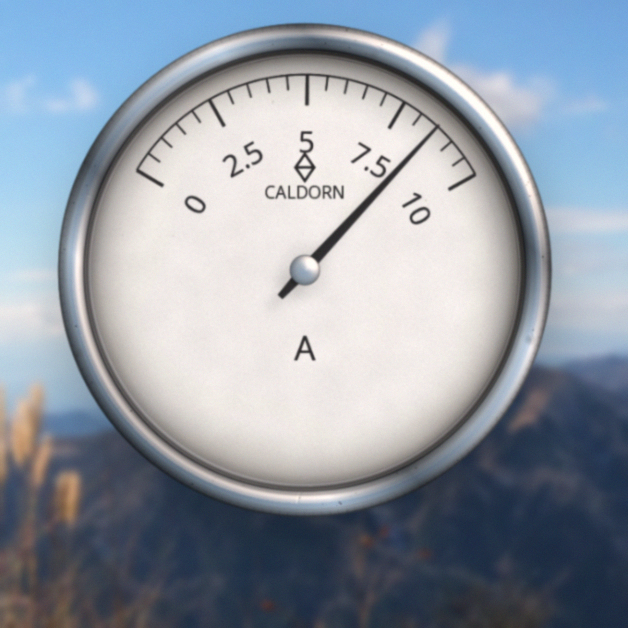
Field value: value=8.5 unit=A
